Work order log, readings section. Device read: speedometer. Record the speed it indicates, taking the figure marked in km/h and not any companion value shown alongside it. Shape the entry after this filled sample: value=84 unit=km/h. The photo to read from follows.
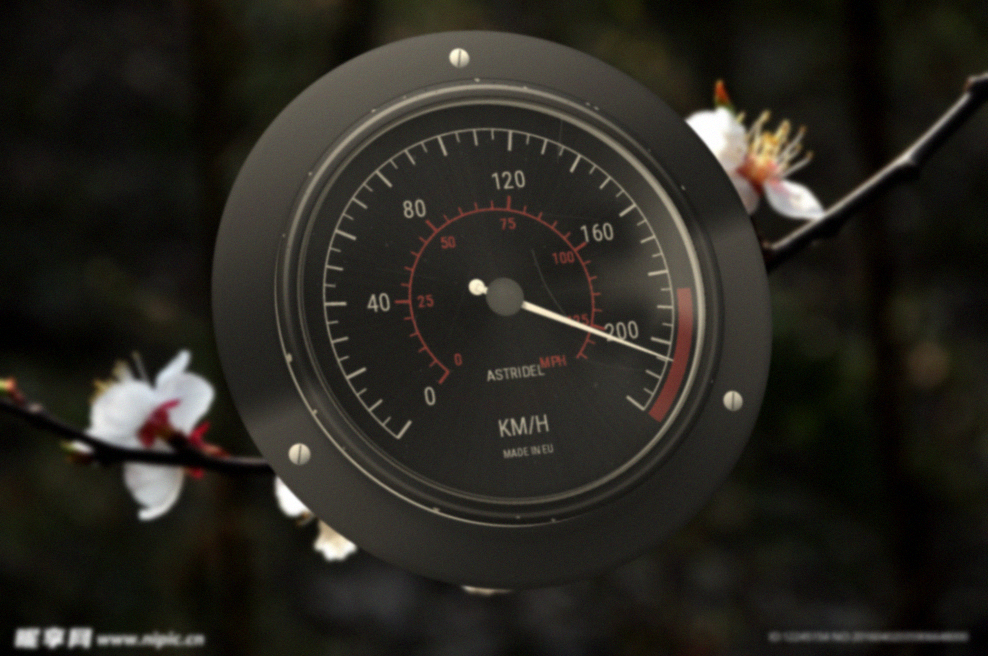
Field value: value=205 unit=km/h
